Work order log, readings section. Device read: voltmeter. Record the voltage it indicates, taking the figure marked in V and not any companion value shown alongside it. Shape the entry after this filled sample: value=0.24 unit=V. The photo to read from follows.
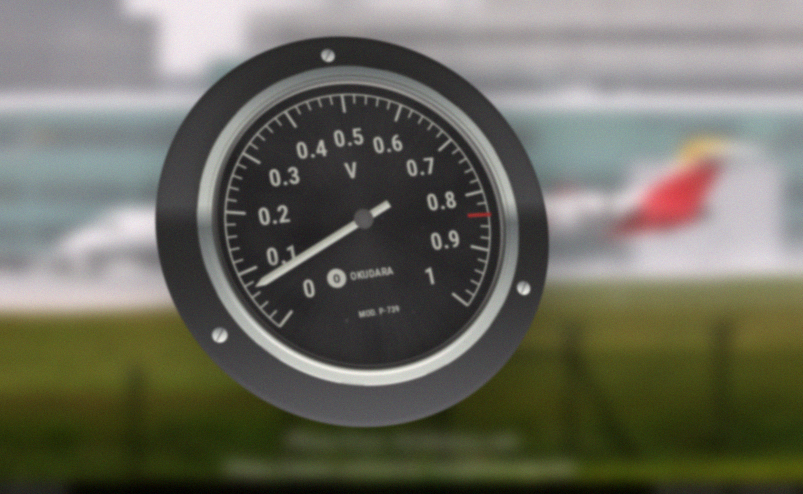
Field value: value=0.07 unit=V
